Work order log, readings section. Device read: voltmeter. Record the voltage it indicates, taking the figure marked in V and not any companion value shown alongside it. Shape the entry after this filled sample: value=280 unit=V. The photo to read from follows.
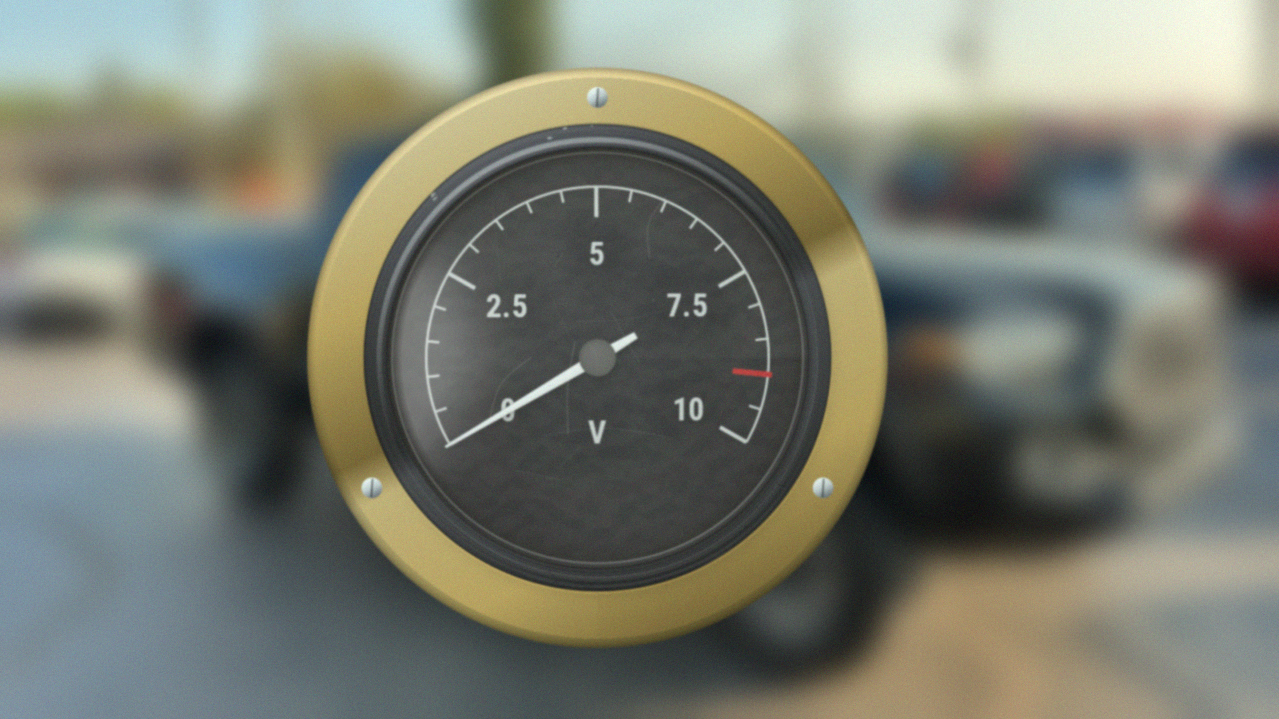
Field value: value=0 unit=V
